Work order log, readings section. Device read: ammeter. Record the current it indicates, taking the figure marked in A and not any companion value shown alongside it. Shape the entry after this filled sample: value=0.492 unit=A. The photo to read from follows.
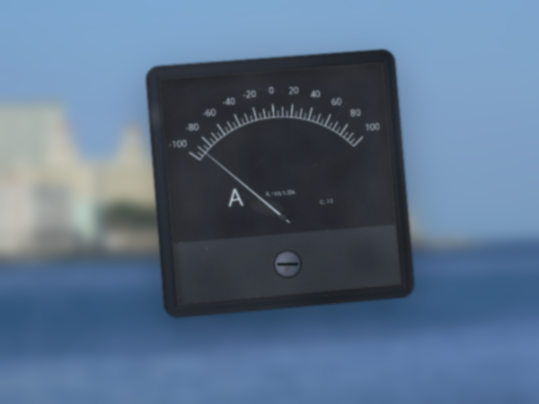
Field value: value=-90 unit=A
